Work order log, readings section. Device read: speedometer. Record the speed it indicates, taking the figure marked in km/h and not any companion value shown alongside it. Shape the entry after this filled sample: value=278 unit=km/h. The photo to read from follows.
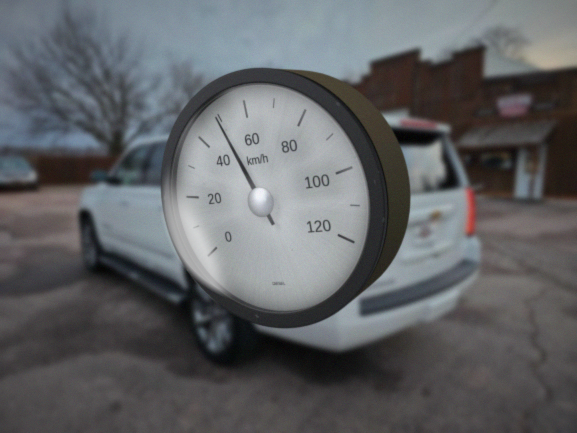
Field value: value=50 unit=km/h
